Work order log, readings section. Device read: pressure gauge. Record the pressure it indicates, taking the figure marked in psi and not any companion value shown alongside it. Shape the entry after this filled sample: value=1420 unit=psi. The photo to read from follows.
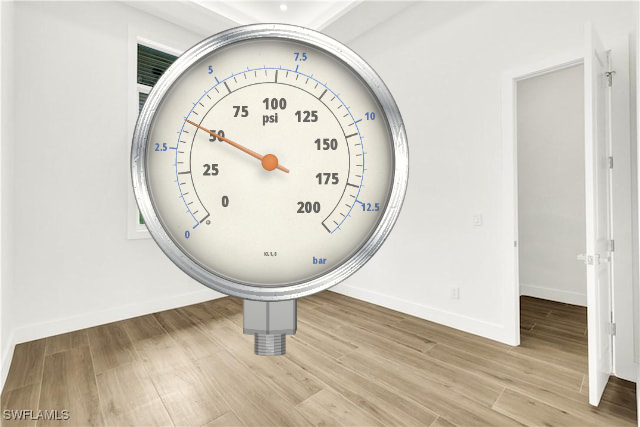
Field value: value=50 unit=psi
